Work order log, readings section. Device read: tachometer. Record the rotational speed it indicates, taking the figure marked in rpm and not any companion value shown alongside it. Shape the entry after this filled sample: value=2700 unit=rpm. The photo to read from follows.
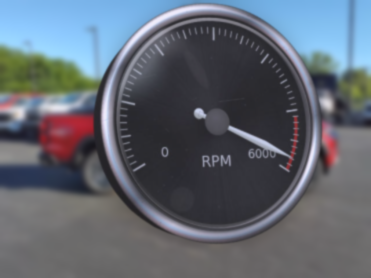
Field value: value=5800 unit=rpm
